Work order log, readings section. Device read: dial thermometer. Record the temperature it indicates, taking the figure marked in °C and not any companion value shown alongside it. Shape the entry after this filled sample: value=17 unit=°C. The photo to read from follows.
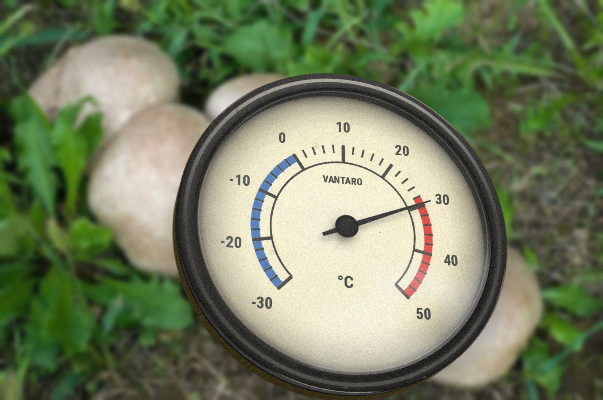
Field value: value=30 unit=°C
